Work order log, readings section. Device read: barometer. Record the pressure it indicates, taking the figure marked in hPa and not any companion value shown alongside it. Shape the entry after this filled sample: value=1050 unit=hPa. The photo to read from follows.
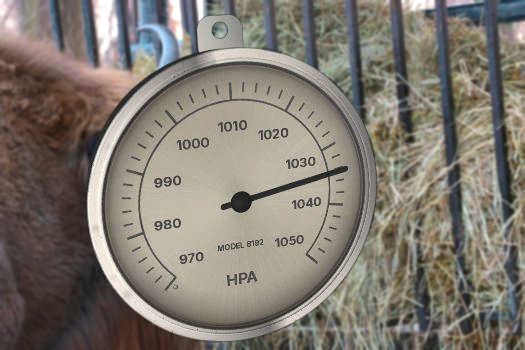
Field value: value=1034 unit=hPa
